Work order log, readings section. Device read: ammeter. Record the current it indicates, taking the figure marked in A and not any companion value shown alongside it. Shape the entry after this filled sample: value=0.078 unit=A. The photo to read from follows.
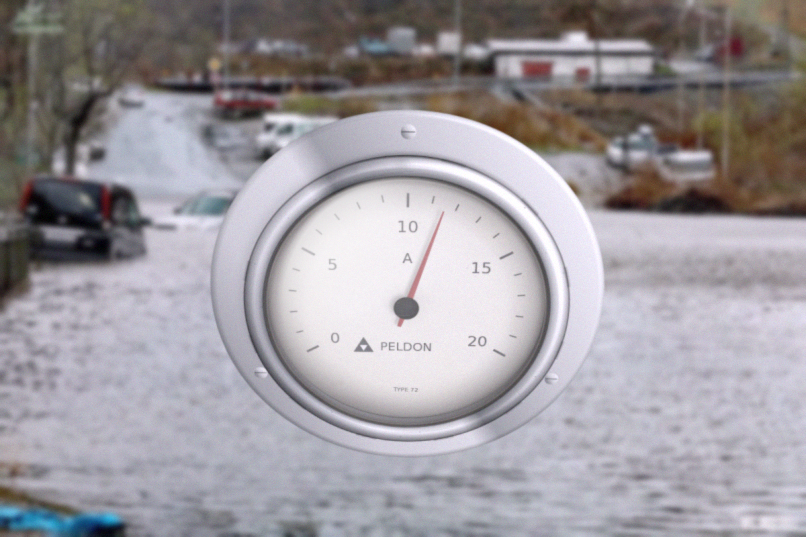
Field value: value=11.5 unit=A
